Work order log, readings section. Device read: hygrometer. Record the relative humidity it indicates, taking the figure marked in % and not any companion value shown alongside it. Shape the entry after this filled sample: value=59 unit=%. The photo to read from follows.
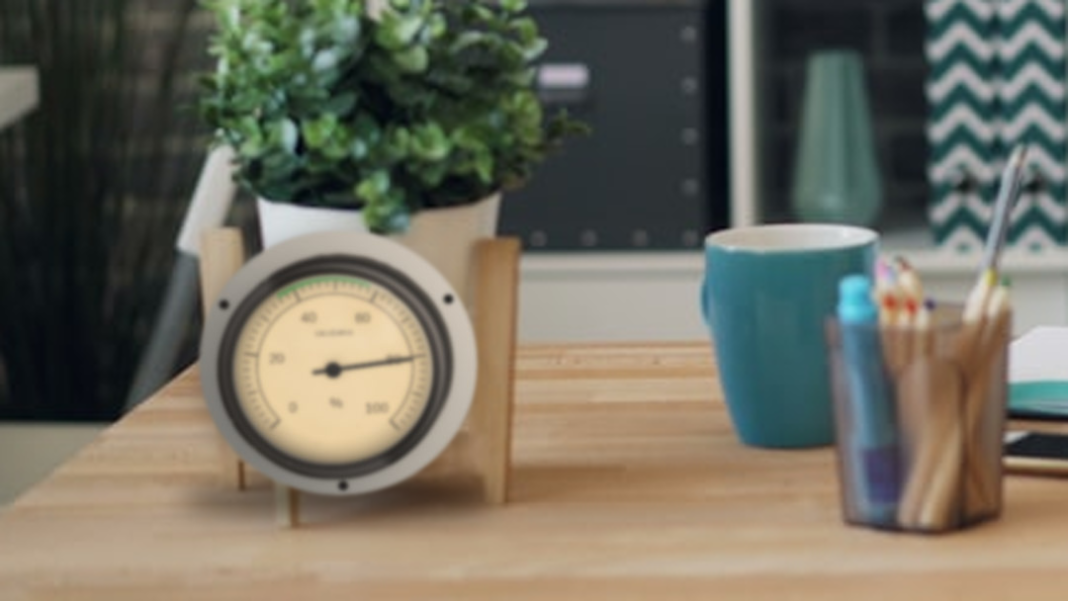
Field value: value=80 unit=%
